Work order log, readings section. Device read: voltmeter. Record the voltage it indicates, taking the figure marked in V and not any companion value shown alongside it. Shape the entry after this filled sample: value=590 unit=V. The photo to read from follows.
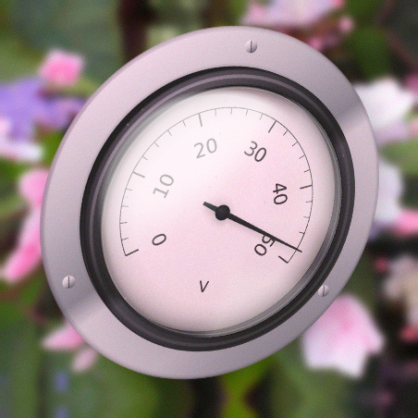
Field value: value=48 unit=V
